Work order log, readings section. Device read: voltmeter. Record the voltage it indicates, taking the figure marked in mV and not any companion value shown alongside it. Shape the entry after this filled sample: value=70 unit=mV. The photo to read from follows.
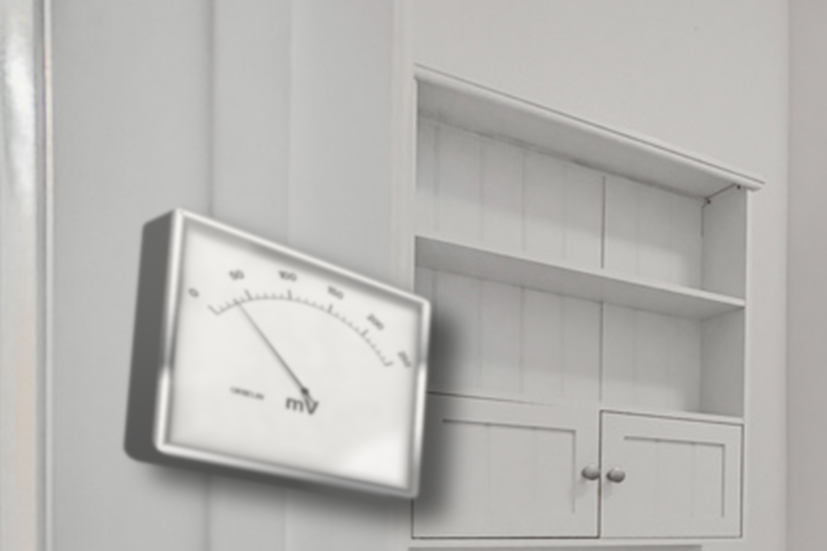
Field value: value=30 unit=mV
